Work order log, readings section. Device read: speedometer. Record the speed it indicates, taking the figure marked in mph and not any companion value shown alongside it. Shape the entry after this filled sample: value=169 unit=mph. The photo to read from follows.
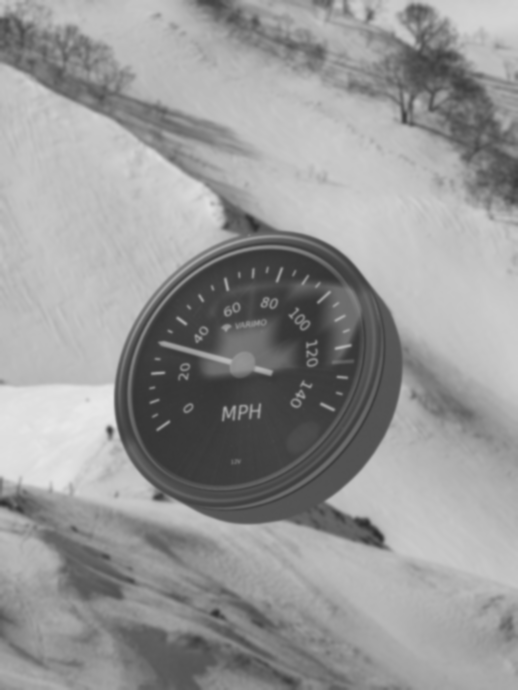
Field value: value=30 unit=mph
